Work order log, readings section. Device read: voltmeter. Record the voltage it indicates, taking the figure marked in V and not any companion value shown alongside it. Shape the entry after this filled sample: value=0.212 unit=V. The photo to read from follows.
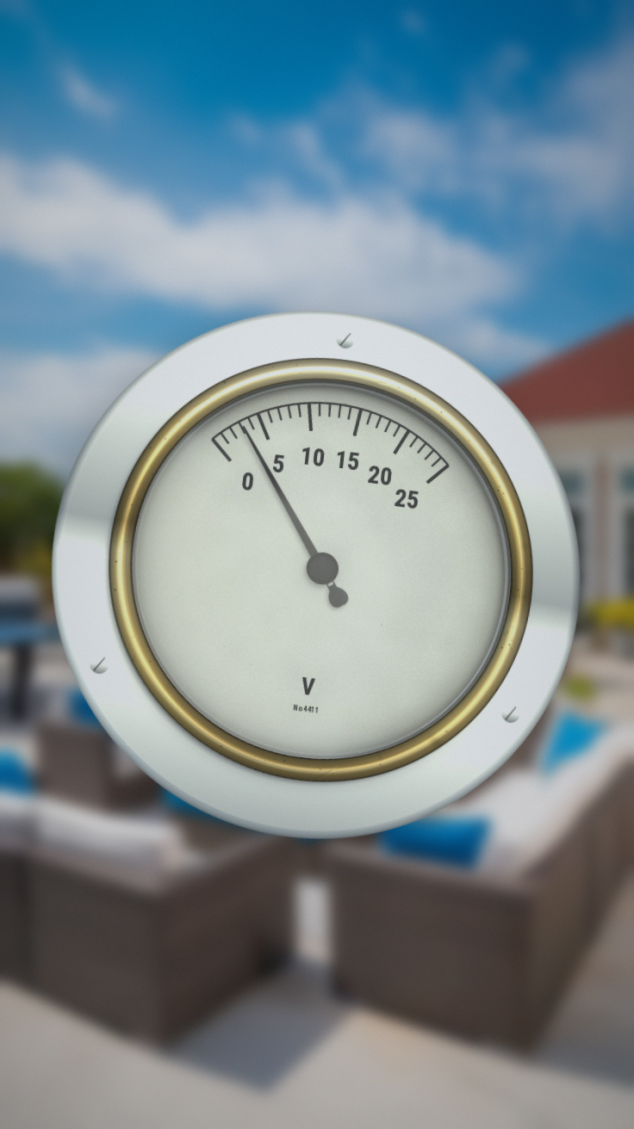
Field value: value=3 unit=V
